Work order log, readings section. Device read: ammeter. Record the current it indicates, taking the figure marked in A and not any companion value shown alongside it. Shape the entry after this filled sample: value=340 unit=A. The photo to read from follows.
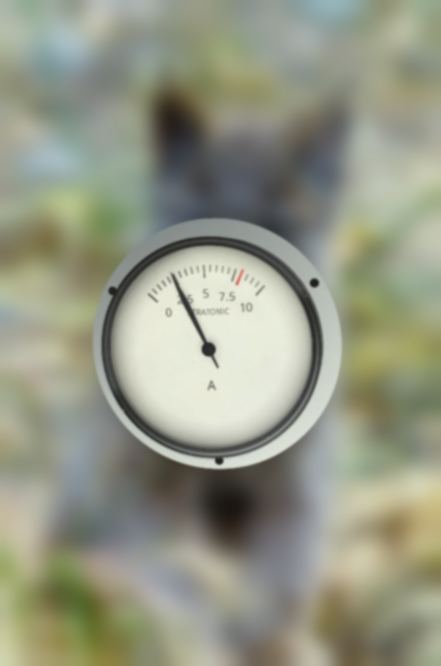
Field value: value=2.5 unit=A
